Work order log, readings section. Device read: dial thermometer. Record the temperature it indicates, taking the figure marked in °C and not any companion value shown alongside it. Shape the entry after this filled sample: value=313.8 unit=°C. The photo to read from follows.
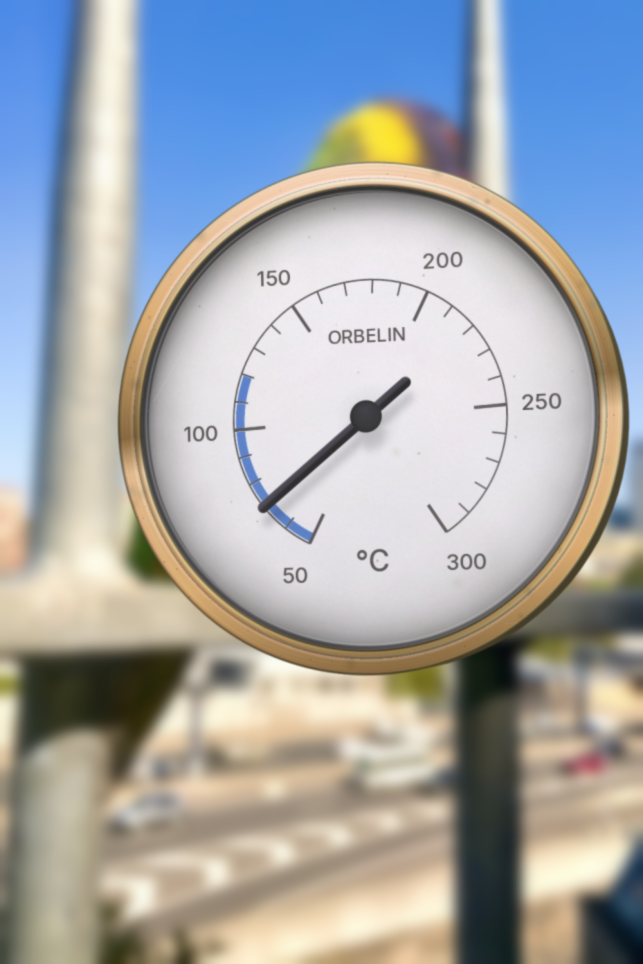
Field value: value=70 unit=°C
